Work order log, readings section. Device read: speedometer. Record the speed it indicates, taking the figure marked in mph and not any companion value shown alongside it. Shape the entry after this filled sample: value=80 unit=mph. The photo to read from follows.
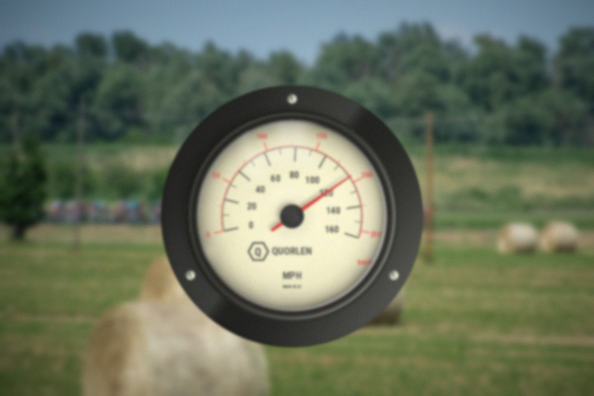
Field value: value=120 unit=mph
